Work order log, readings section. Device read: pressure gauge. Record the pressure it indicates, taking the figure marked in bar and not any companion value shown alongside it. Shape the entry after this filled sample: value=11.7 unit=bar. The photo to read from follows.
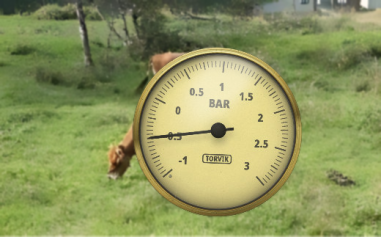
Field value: value=-0.5 unit=bar
